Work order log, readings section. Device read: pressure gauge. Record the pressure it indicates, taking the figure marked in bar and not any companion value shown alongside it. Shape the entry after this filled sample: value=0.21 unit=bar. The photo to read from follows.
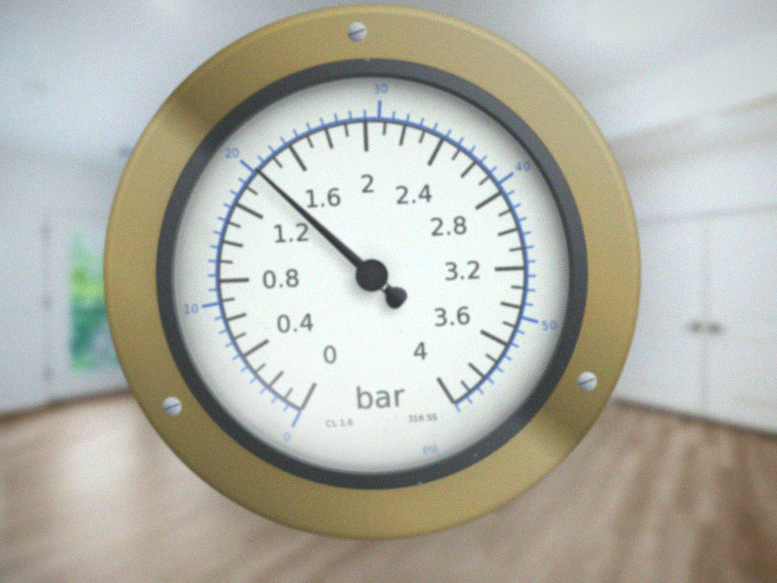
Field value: value=1.4 unit=bar
